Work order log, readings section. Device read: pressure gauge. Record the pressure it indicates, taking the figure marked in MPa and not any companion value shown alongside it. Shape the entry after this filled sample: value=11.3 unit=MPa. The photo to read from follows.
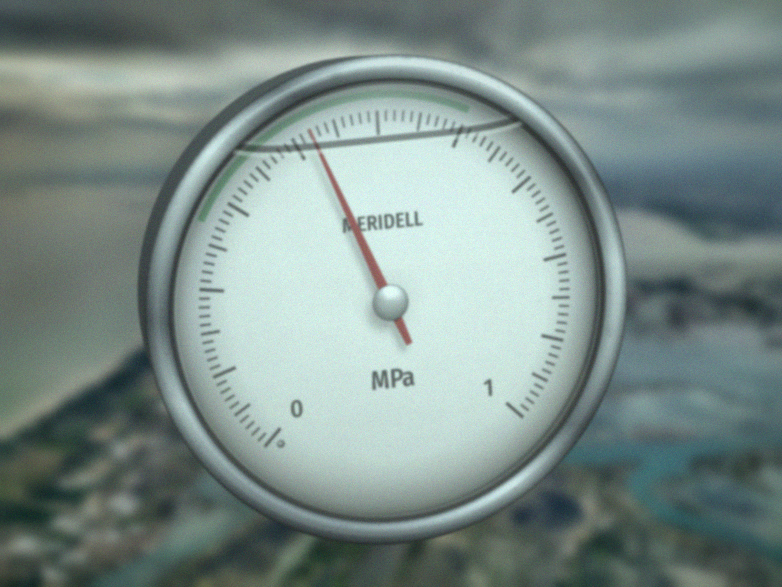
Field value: value=0.42 unit=MPa
